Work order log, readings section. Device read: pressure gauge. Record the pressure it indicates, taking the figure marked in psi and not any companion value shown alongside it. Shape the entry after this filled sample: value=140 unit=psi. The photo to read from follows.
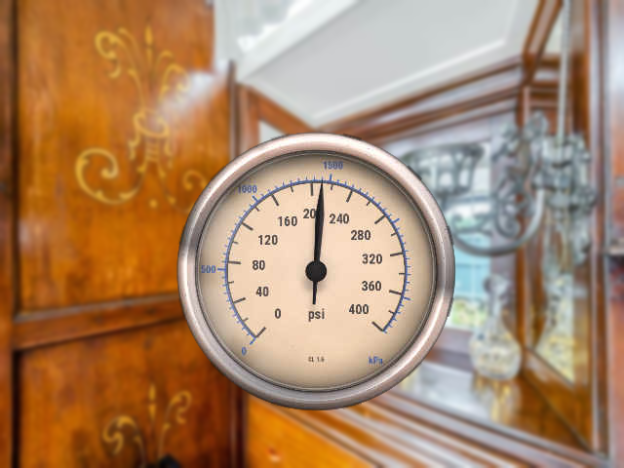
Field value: value=210 unit=psi
